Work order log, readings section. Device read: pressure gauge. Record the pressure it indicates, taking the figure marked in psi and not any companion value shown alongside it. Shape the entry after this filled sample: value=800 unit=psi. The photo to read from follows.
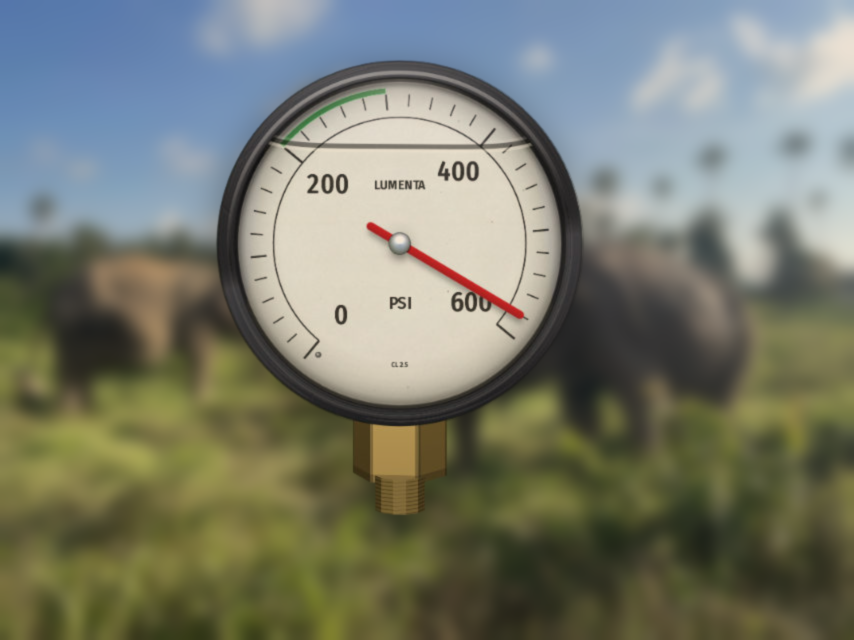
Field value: value=580 unit=psi
